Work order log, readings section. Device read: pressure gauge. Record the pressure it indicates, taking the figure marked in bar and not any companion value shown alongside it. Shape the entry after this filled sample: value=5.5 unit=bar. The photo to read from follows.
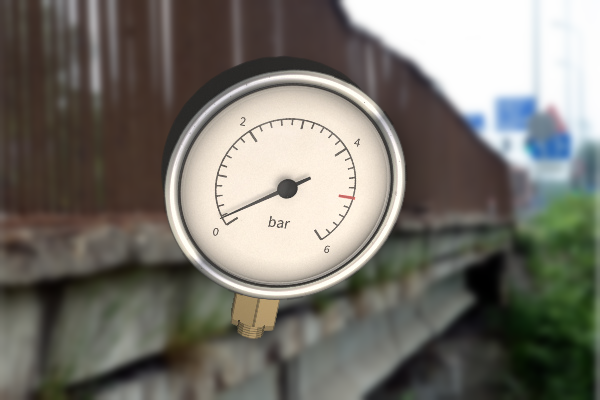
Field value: value=0.2 unit=bar
